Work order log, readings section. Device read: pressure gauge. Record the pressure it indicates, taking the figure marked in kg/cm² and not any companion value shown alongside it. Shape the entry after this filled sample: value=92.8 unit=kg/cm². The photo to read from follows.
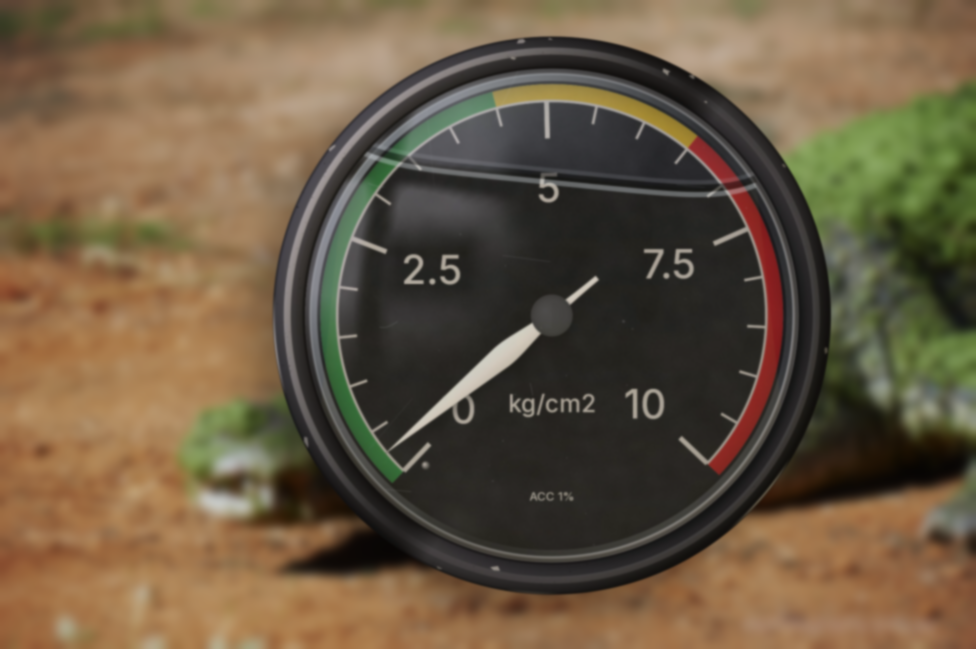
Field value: value=0.25 unit=kg/cm²
